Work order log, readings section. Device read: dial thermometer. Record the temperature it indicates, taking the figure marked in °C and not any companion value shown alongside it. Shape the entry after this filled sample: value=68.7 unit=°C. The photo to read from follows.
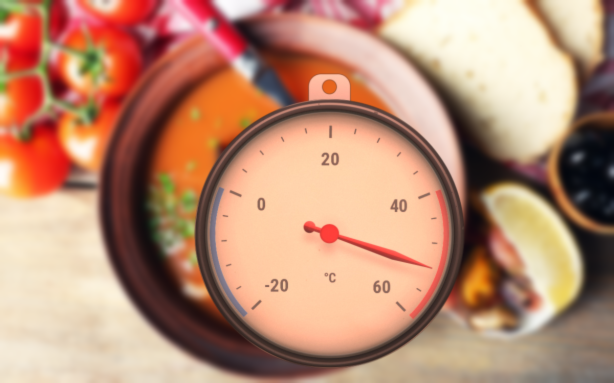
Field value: value=52 unit=°C
